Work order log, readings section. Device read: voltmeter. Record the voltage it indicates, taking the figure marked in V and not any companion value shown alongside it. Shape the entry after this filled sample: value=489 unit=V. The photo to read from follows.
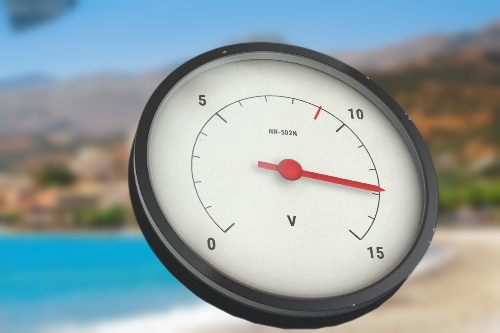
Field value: value=13 unit=V
